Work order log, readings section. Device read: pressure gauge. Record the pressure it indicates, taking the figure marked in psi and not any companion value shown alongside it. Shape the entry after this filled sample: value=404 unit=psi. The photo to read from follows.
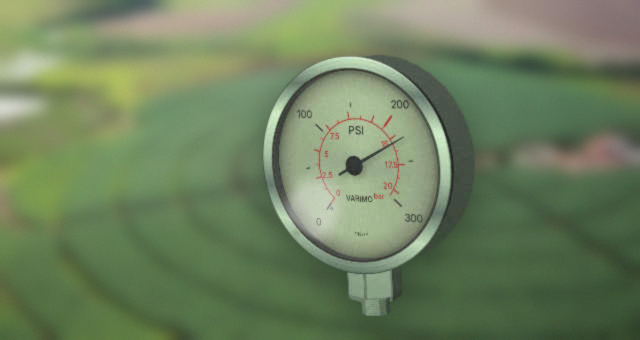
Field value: value=225 unit=psi
